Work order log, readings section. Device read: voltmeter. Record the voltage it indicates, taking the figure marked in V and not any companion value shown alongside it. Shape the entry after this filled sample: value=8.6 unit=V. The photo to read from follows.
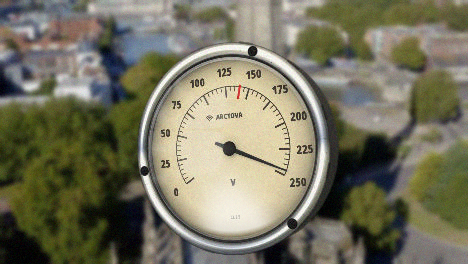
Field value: value=245 unit=V
